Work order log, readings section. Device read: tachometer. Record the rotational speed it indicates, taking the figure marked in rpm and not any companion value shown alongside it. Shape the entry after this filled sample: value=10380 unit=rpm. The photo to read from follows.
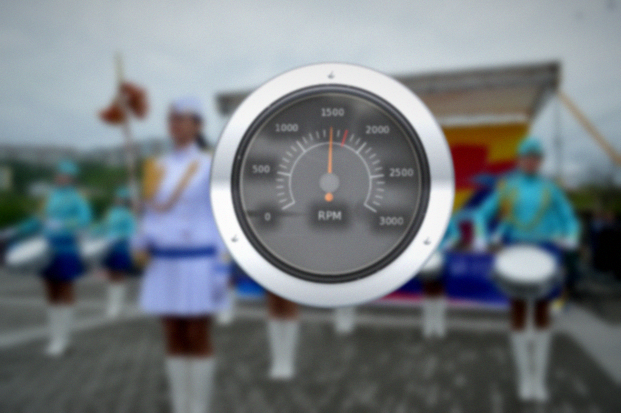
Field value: value=1500 unit=rpm
